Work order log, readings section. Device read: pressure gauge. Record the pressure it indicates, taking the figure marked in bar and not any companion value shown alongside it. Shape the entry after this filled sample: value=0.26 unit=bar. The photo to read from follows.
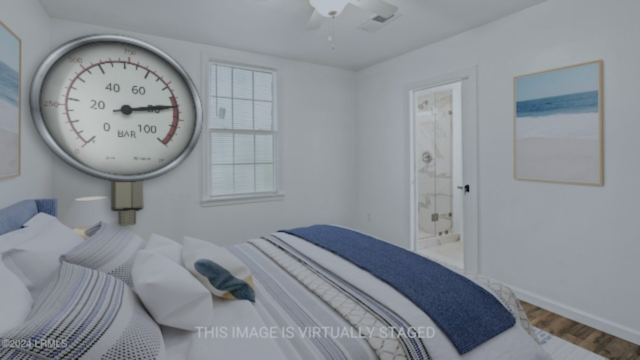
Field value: value=80 unit=bar
